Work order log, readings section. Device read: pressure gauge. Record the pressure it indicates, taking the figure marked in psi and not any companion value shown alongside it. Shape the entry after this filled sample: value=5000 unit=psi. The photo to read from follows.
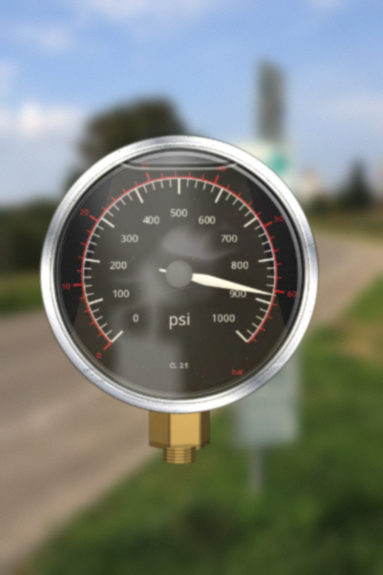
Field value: value=880 unit=psi
